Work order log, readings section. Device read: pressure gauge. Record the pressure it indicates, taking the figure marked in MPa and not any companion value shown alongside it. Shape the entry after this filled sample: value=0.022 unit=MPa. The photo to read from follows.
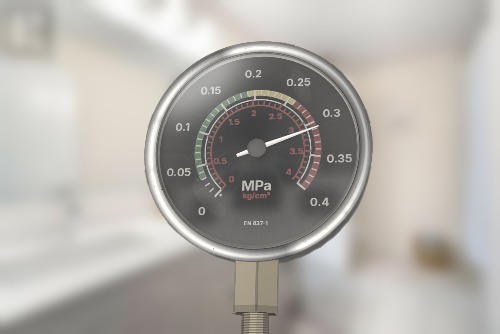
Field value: value=0.31 unit=MPa
